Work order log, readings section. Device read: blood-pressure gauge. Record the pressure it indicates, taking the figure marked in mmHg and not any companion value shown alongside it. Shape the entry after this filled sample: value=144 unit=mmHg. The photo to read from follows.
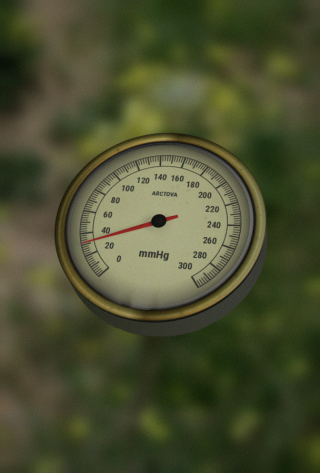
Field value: value=30 unit=mmHg
